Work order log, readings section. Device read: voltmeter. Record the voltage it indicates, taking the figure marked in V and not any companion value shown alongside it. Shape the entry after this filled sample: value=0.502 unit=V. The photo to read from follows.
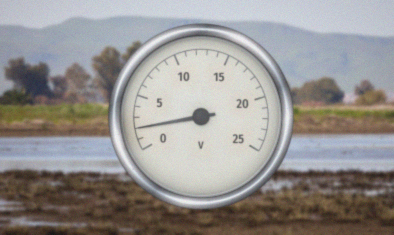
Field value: value=2 unit=V
